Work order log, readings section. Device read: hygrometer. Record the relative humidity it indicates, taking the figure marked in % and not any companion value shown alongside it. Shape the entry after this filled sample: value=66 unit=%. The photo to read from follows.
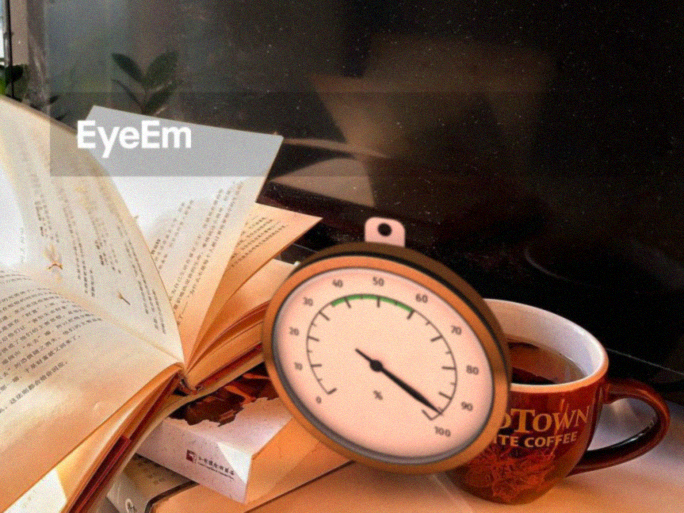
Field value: value=95 unit=%
